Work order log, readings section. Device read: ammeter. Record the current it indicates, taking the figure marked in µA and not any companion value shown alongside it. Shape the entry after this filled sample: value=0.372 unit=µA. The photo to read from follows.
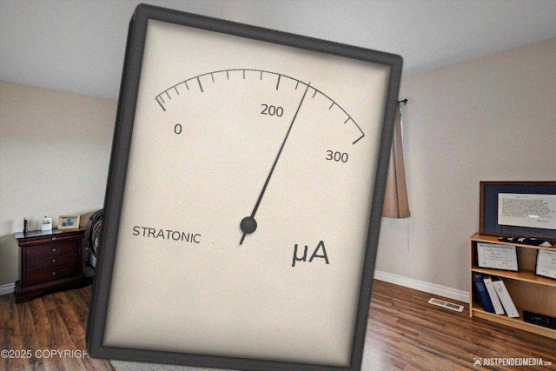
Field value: value=230 unit=µA
